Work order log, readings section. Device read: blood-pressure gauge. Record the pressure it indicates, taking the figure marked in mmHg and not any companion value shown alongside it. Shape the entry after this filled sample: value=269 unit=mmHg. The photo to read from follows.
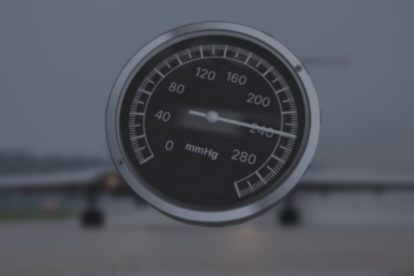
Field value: value=240 unit=mmHg
